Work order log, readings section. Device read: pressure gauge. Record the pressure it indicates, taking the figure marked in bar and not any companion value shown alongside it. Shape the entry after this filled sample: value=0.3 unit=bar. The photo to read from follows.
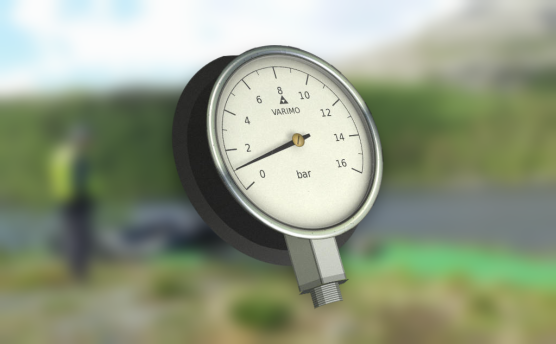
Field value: value=1 unit=bar
